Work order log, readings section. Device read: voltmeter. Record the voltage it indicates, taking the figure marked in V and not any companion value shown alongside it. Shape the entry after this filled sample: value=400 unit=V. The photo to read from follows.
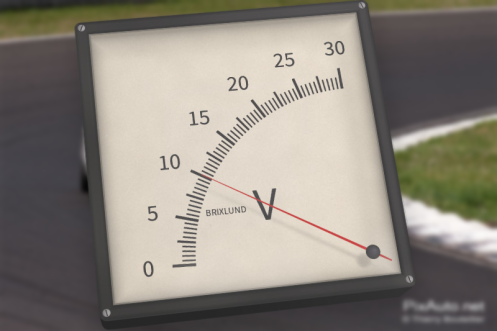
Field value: value=10 unit=V
